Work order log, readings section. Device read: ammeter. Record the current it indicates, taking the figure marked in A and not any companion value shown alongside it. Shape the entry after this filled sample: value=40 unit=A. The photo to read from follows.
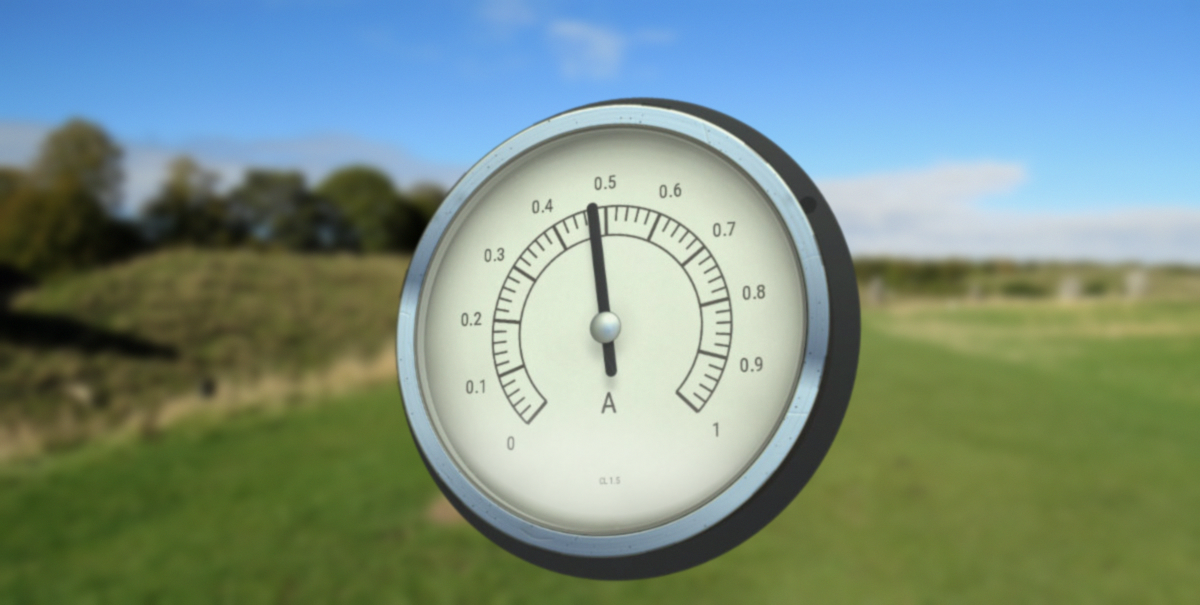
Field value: value=0.48 unit=A
